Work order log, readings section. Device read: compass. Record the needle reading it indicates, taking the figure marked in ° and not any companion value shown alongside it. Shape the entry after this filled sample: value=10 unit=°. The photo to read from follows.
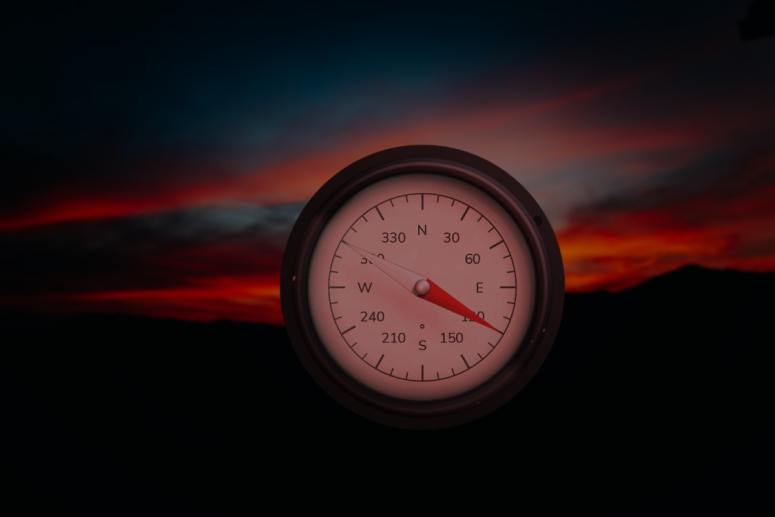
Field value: value=120 unit=°
